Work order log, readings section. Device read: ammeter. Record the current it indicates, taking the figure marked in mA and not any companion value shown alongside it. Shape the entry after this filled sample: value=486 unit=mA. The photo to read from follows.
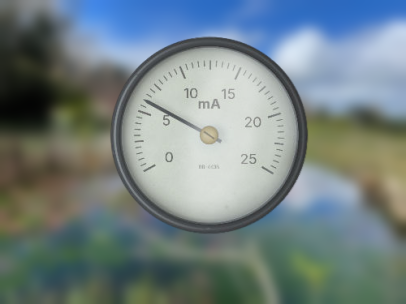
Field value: value=6 unit=mA
